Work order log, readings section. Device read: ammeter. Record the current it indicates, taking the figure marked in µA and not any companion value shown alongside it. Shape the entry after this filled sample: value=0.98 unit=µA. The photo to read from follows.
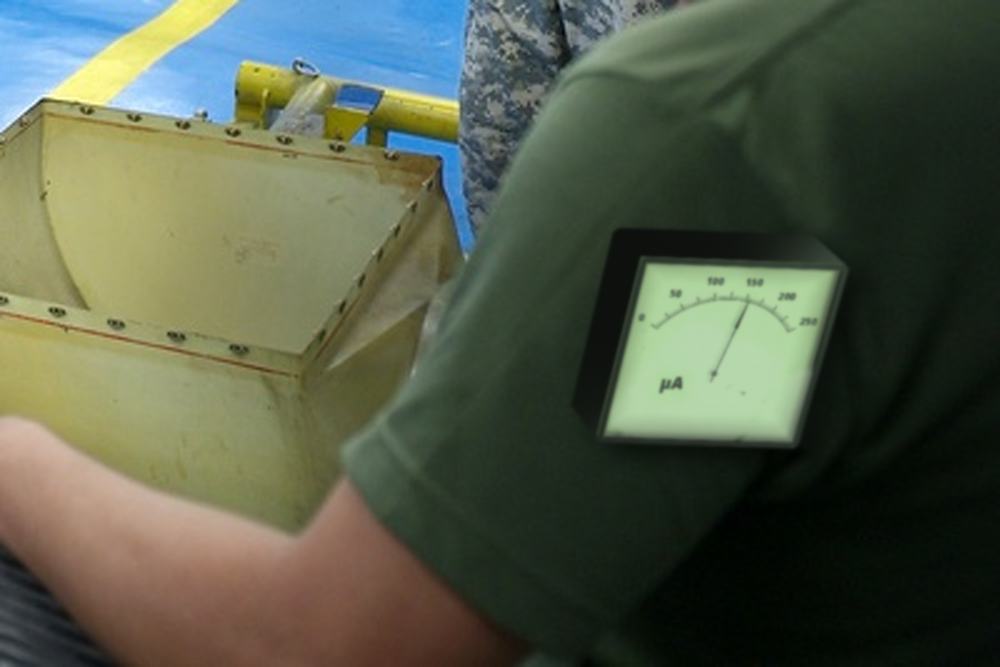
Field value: value=150 unit=µA
